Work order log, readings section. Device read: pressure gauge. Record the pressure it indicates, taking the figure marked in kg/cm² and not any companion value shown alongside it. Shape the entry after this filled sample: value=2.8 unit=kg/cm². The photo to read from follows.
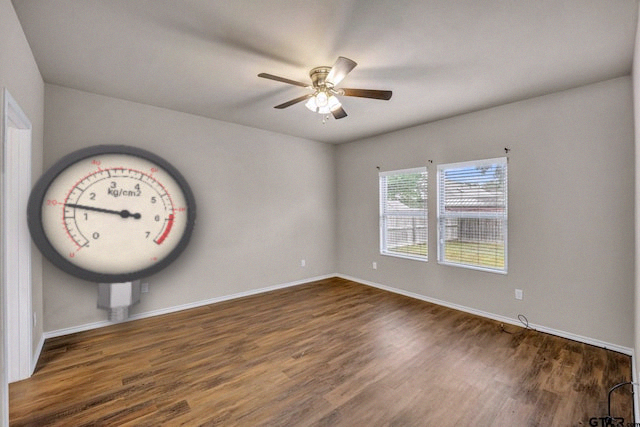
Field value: value=1.4 unit=kg/cm²
